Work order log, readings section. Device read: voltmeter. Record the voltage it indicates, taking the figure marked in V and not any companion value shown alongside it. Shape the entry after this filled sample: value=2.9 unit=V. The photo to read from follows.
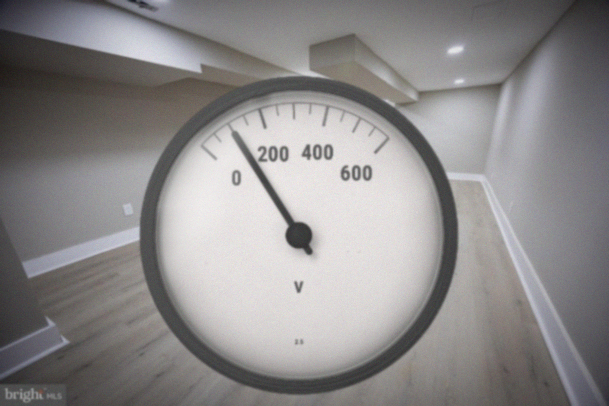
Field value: value=100 unit=V
